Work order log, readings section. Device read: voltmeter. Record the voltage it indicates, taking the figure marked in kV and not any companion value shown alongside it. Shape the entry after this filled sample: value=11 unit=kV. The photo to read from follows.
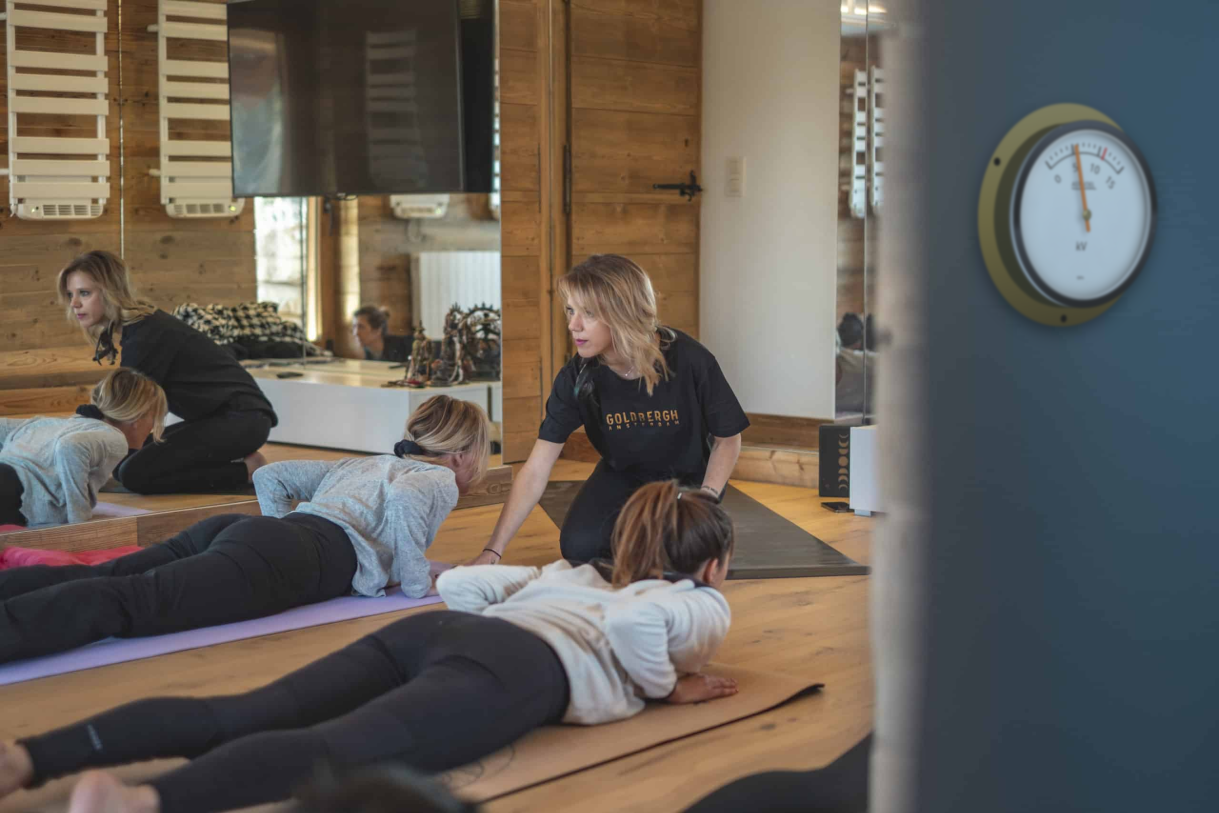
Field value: value=5 unit=kV
